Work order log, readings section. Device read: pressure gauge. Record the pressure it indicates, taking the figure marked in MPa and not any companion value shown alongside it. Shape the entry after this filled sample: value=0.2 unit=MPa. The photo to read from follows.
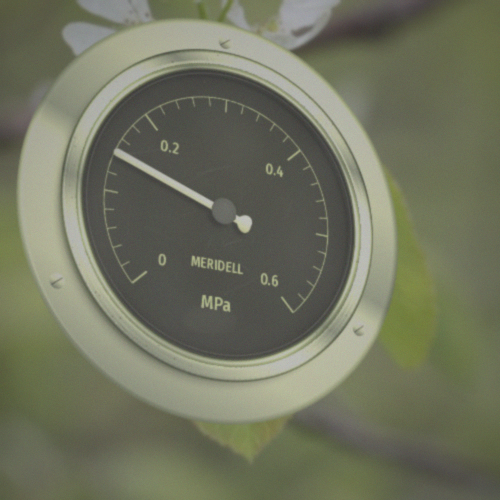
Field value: value=0.14 unit=MPa
